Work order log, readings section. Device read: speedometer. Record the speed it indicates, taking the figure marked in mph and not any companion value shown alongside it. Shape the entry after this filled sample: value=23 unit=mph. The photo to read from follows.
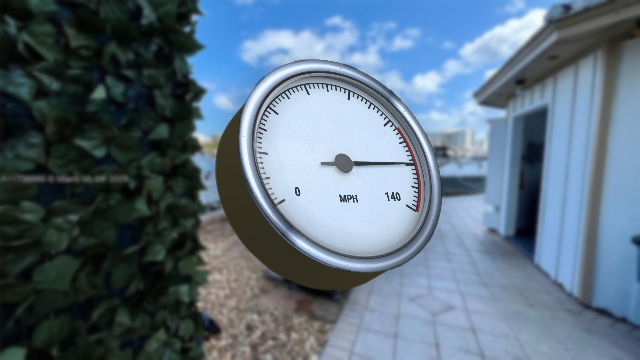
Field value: value=120 unit=mph
